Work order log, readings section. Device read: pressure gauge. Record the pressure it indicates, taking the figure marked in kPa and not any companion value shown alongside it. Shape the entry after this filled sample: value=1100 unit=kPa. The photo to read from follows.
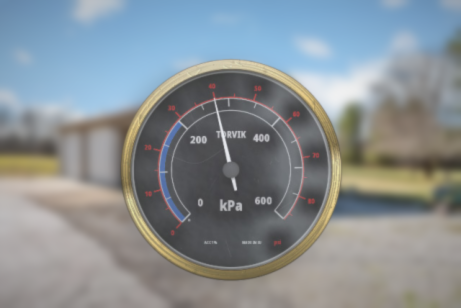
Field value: value=275 unit=kPa
